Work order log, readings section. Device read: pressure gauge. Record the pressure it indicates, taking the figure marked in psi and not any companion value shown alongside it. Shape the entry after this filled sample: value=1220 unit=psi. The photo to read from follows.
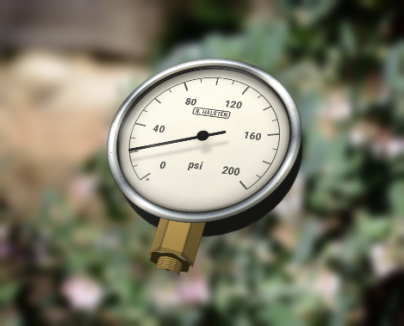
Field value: value=20 unit=psi
